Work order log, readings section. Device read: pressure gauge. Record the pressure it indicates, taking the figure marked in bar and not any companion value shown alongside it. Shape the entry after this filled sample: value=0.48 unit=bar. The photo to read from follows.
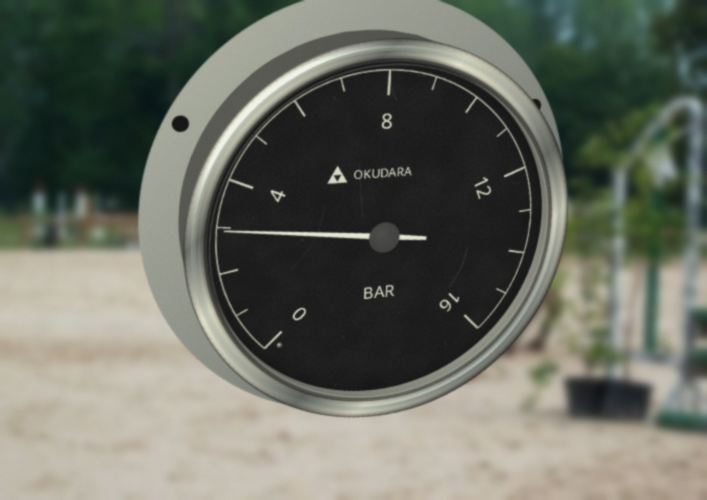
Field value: value=3 unit=bar
